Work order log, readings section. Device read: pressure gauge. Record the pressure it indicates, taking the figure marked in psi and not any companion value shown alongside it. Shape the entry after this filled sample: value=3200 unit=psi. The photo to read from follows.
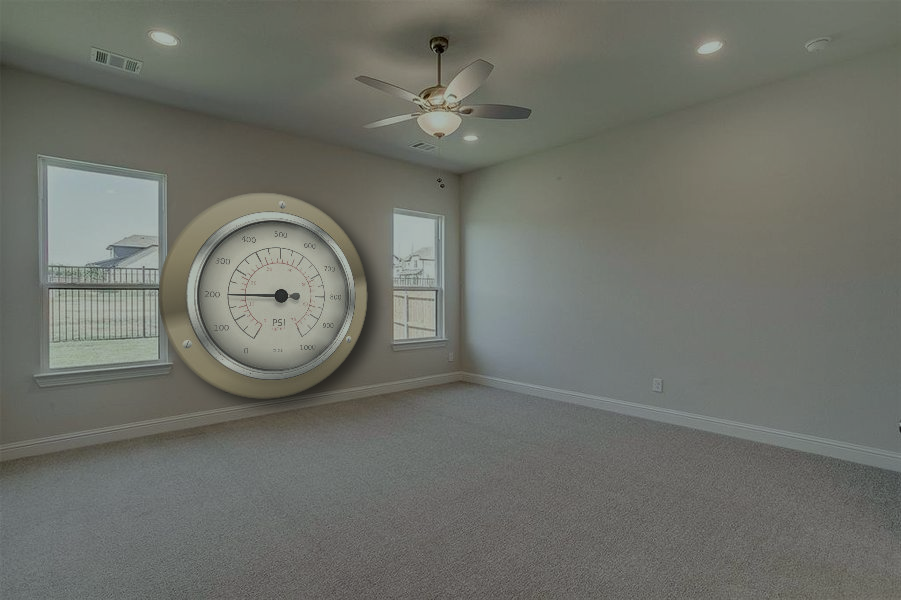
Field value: value=200 unit=psi
